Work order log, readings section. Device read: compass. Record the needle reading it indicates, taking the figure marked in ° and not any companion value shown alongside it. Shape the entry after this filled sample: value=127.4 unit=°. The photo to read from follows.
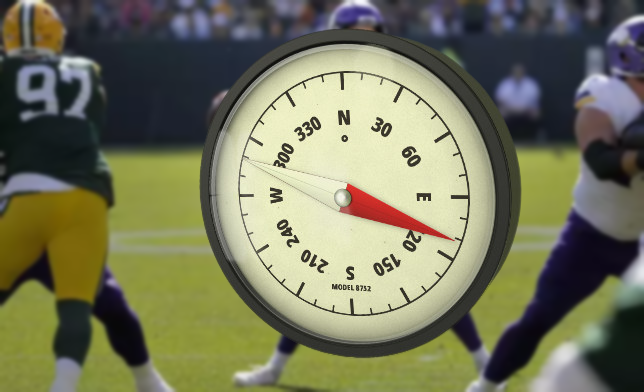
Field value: value=110 unit=°
